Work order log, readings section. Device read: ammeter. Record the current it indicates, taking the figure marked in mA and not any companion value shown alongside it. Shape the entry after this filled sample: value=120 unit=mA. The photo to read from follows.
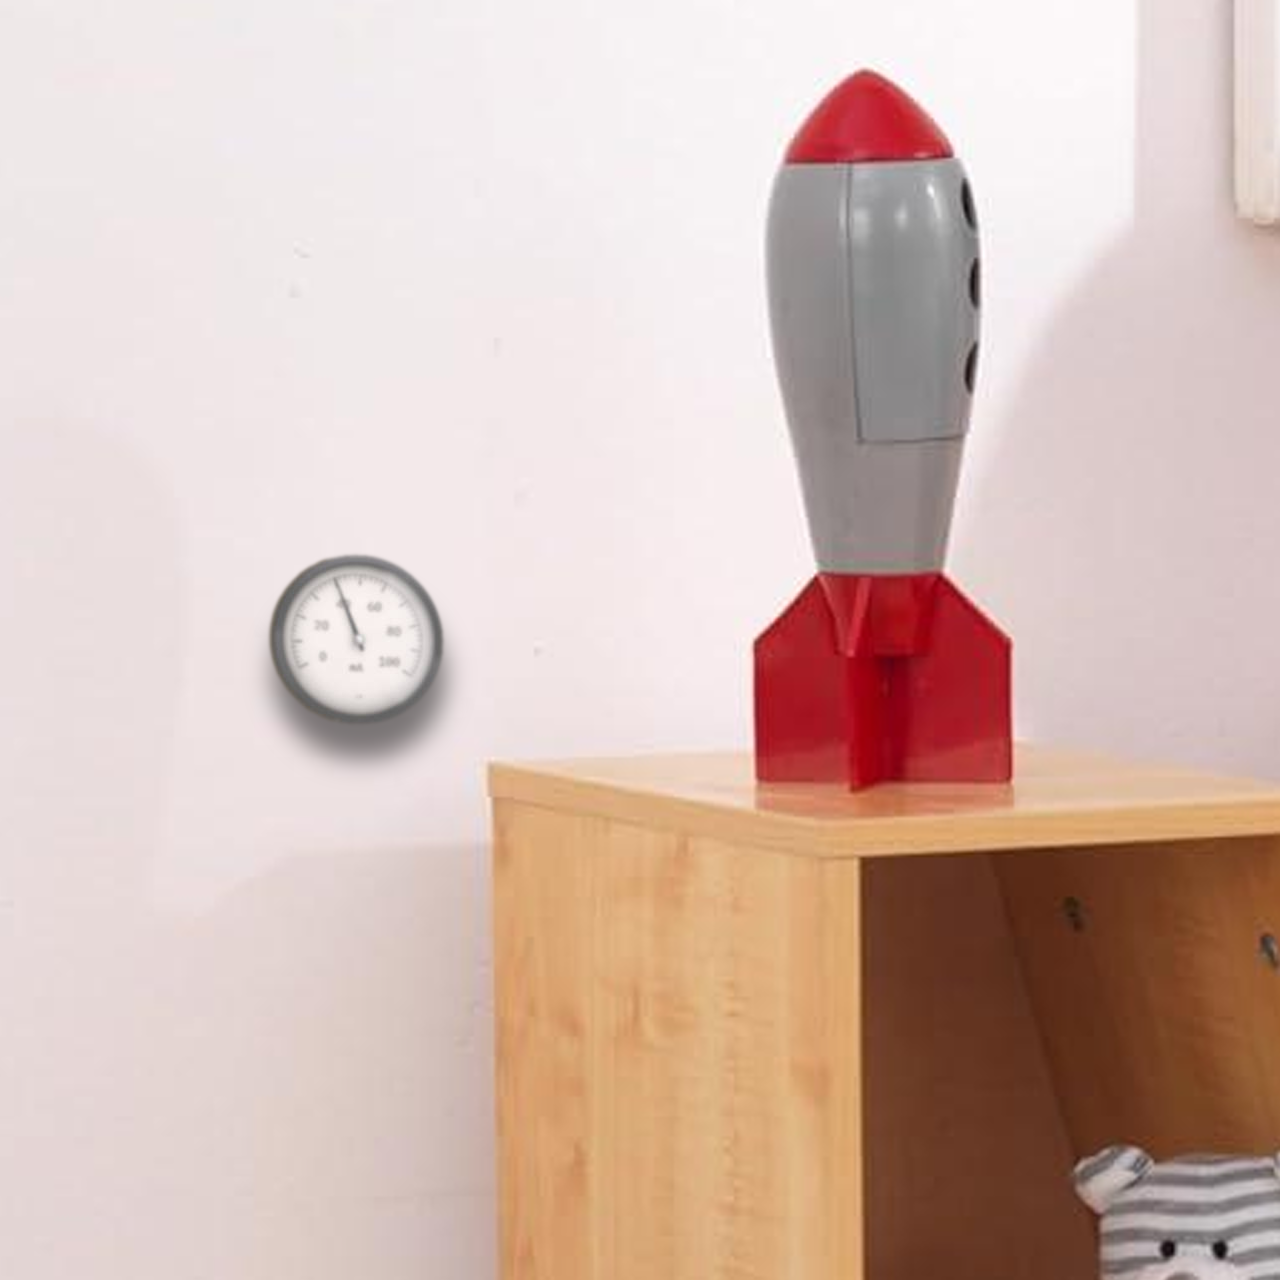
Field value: value=40 unit=mA
